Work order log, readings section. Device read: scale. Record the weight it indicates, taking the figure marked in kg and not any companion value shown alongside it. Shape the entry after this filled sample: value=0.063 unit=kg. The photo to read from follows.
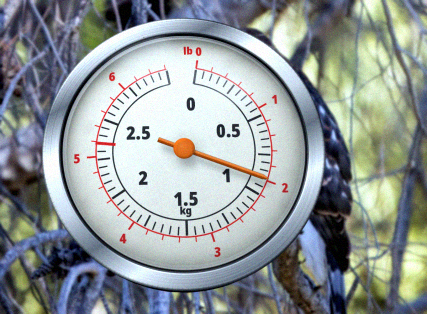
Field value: value=0.9 unit=kg
